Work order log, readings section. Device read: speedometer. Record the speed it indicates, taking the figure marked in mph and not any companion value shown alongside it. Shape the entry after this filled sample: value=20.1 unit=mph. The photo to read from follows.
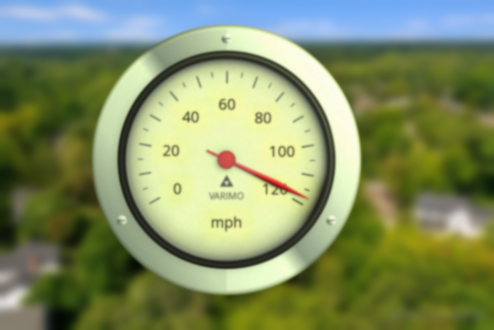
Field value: value=117.5 unit=mph
